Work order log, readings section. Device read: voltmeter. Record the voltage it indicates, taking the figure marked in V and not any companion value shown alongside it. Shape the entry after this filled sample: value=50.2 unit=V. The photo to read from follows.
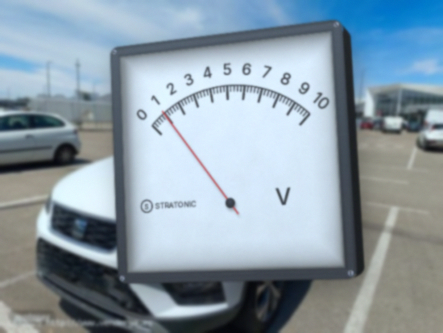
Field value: value=1 unit=V
